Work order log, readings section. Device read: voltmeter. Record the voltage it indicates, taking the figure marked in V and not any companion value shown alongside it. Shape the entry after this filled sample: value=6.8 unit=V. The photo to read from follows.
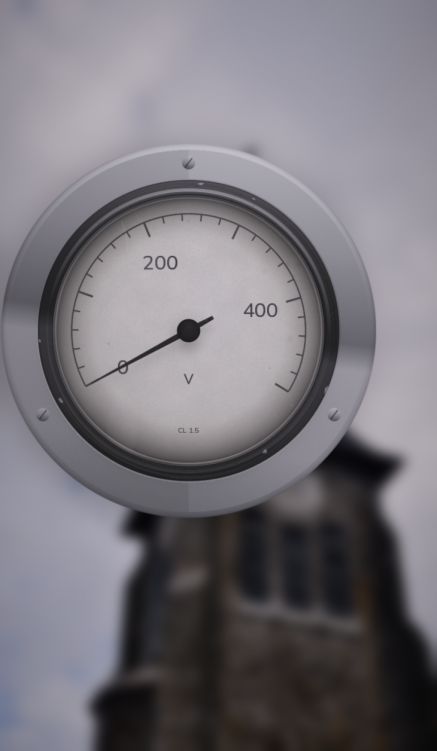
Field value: value=0 unit=V
